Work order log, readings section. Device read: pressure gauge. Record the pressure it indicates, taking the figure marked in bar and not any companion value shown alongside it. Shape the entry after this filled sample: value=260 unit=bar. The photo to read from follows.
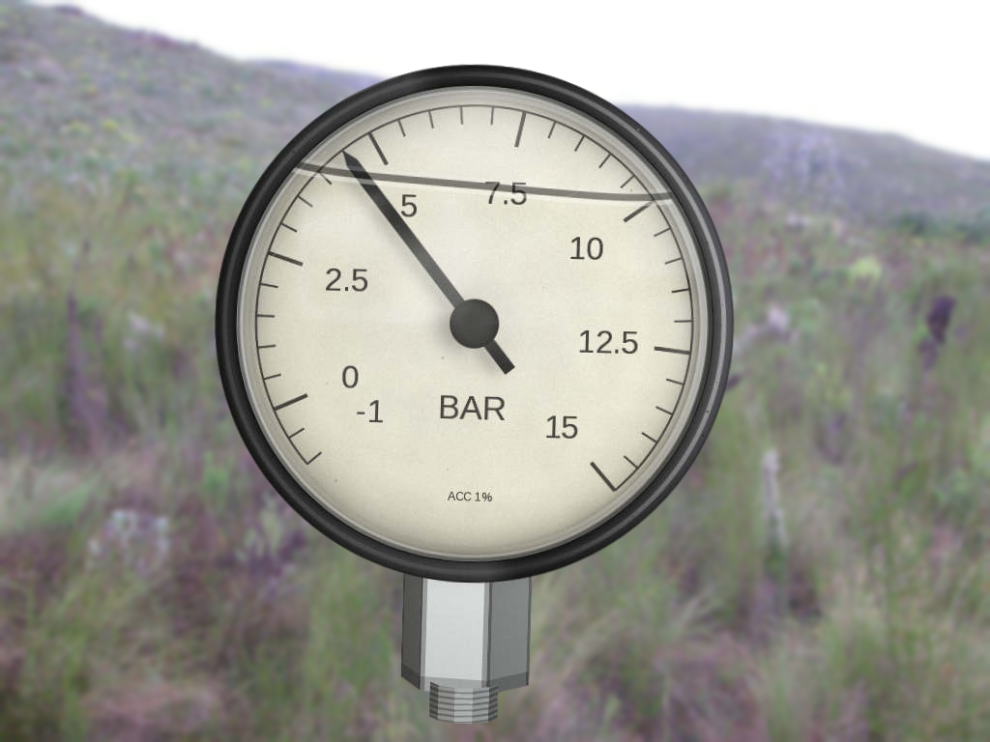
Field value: value=4.5 unit=bar
